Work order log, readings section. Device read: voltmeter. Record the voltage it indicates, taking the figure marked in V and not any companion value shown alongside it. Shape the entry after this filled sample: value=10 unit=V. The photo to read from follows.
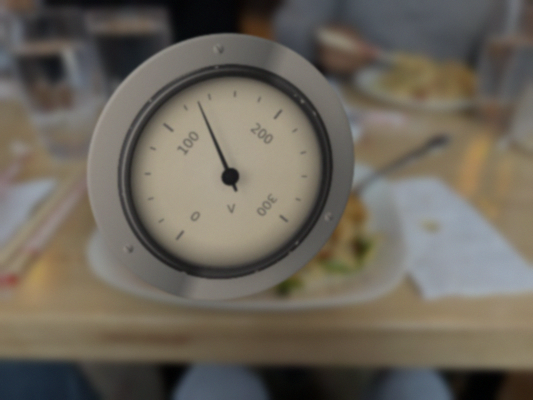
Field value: value=130 unit=V
